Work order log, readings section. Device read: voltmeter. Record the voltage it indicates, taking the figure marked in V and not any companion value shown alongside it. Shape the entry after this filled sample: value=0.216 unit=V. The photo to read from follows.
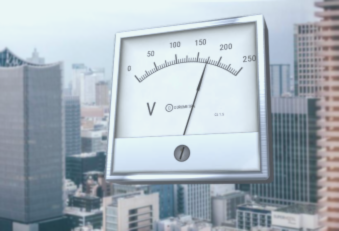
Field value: value=175 unit=V
